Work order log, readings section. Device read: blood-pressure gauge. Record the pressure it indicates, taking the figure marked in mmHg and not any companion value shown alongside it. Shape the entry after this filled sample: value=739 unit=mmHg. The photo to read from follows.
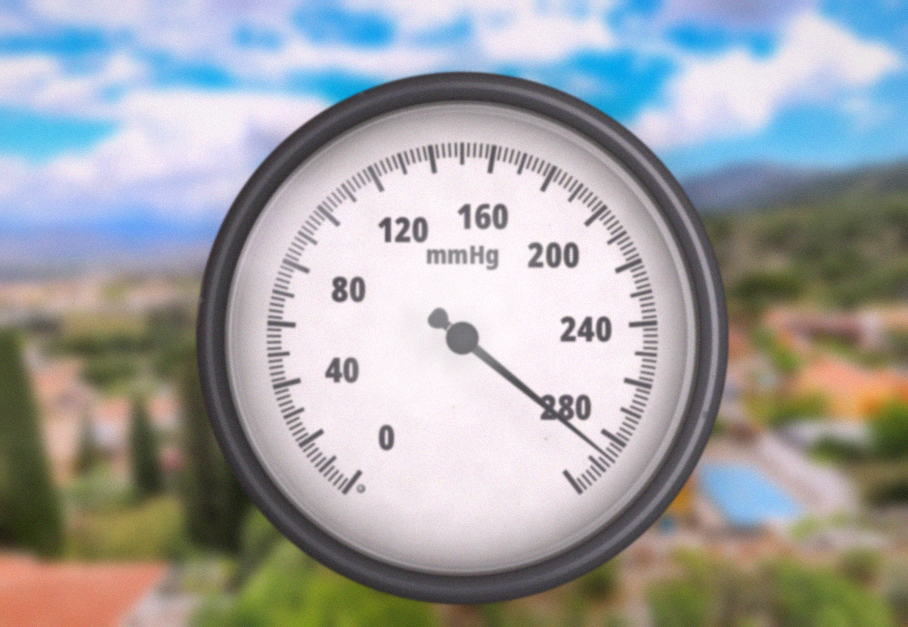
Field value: value=286 unit=mmHg
